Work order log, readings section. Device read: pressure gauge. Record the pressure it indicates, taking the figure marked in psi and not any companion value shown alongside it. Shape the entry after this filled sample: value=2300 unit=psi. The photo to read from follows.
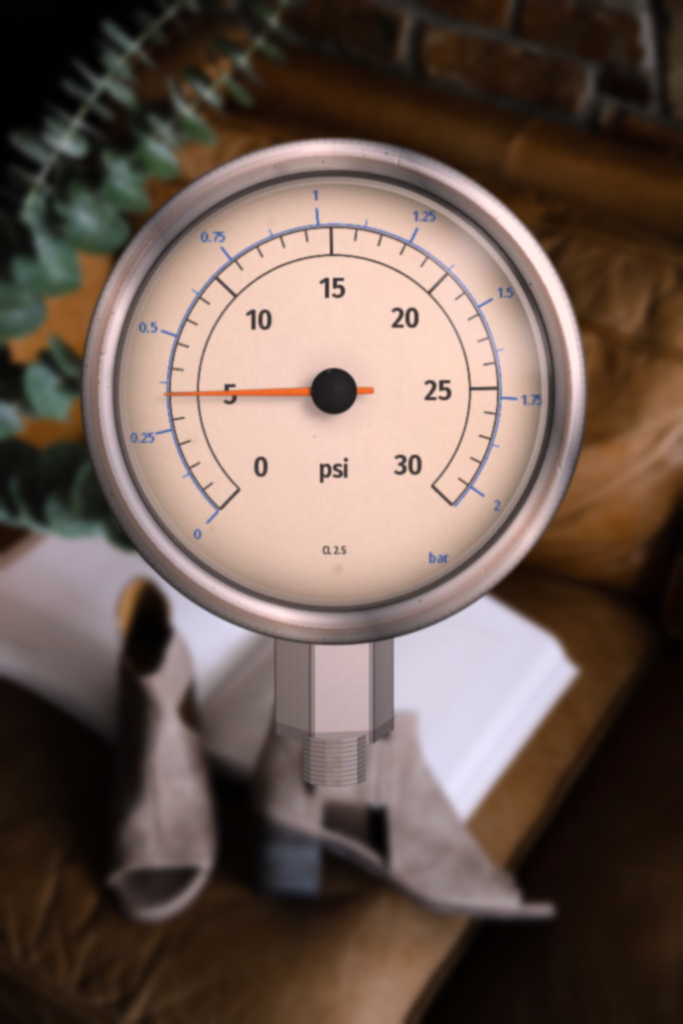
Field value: value=5 unit=psi
